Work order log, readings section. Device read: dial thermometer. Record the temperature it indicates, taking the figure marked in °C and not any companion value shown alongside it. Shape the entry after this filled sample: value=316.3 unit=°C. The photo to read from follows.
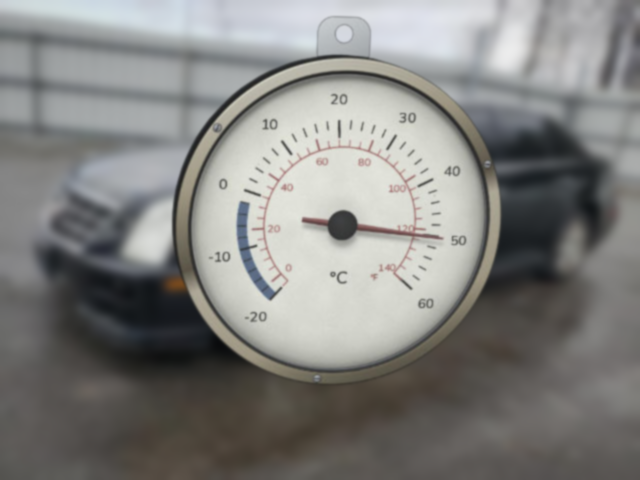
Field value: value=50 unit=°C
